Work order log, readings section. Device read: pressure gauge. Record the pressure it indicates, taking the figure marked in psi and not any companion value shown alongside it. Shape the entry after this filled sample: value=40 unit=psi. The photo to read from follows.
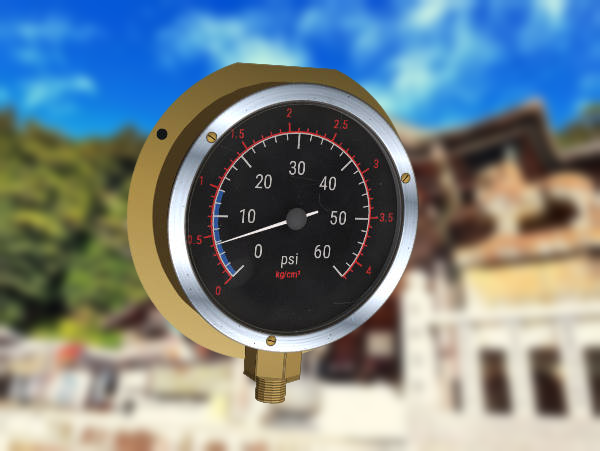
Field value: value=6 unit=psi
